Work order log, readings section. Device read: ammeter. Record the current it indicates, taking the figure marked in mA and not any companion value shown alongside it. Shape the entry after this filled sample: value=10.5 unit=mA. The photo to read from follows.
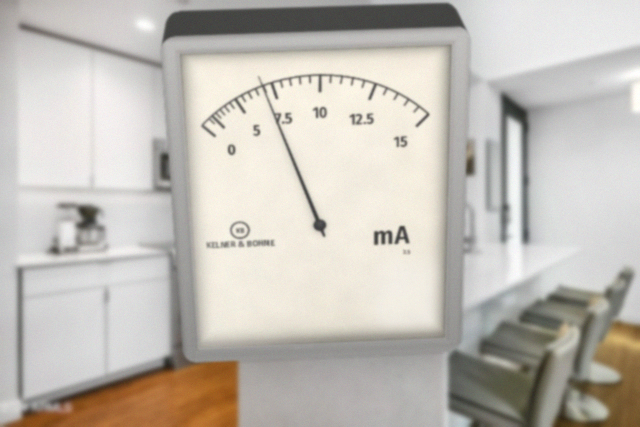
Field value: value=7 unit=mA
